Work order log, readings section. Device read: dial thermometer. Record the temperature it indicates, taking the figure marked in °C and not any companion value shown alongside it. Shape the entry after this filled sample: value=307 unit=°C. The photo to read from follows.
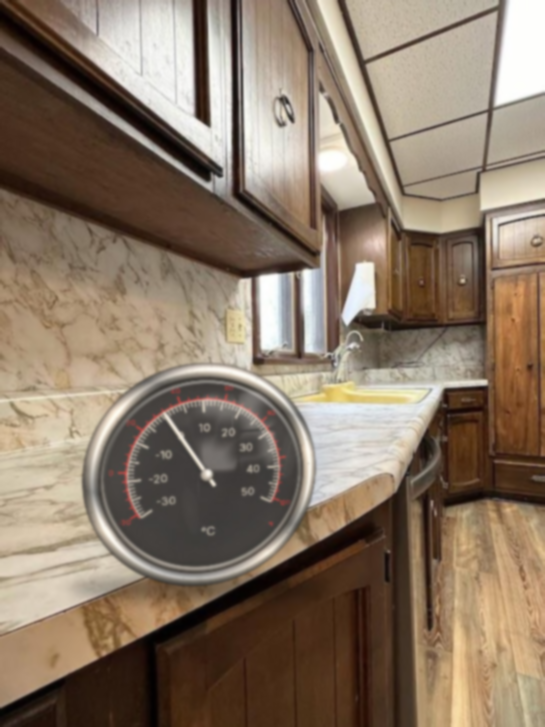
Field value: value=0 unit=°C
